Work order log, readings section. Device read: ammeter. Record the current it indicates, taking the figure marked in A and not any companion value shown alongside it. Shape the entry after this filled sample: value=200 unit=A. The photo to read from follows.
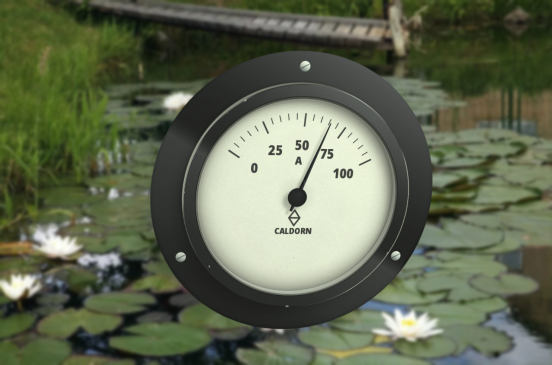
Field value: value=65 unit=A
